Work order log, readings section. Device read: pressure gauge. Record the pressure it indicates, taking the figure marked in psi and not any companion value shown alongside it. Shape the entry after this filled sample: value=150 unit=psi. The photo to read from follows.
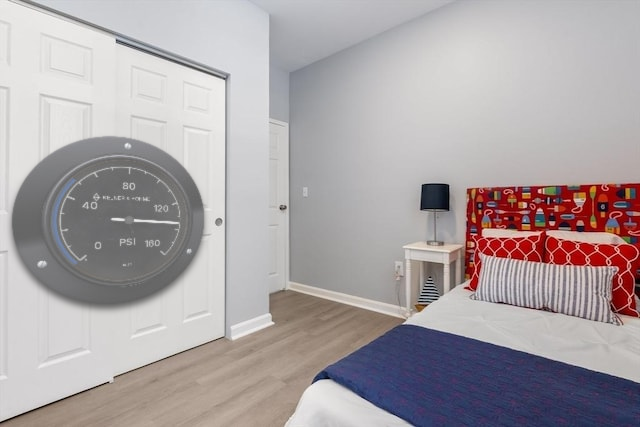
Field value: value=135 unit=psi
